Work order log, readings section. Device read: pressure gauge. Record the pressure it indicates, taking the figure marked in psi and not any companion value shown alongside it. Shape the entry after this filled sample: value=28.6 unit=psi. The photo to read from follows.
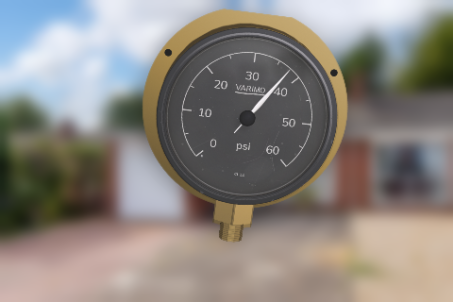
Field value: value=37.5 unit=psi
